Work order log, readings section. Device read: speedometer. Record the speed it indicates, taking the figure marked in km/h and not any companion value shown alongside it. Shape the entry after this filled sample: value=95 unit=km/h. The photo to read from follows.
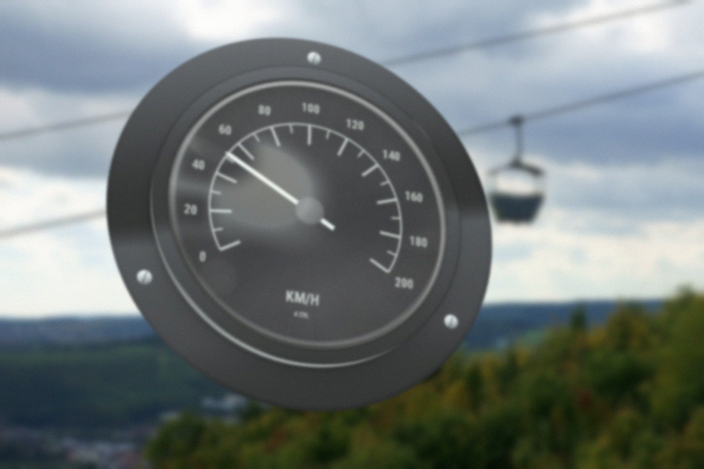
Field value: value=50 unit=km/h
